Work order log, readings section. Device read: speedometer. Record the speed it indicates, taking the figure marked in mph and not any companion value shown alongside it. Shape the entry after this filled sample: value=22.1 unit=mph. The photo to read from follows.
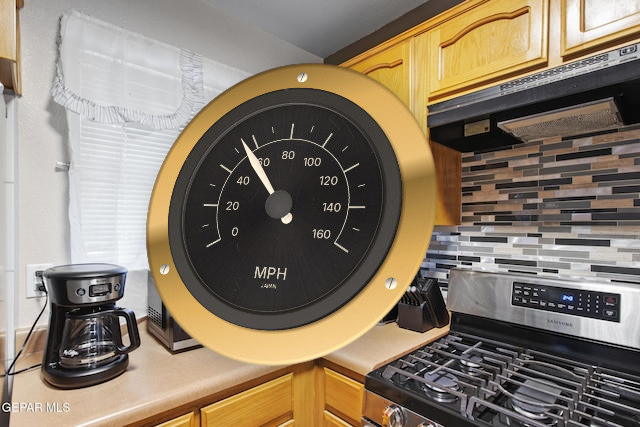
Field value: value=55 unit=mph
